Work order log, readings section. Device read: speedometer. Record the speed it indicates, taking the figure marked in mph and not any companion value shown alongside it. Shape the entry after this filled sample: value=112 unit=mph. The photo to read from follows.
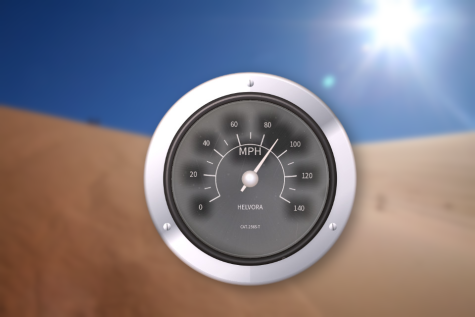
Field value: value=90 unit=mph
